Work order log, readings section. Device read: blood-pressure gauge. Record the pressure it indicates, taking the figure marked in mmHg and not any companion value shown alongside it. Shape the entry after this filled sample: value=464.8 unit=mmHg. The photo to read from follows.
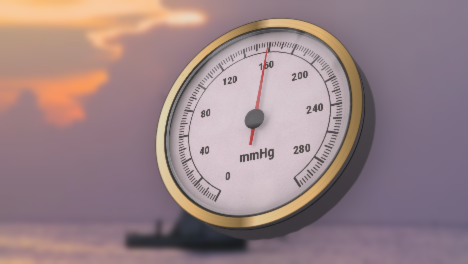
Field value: value=160 unit=mmHg
